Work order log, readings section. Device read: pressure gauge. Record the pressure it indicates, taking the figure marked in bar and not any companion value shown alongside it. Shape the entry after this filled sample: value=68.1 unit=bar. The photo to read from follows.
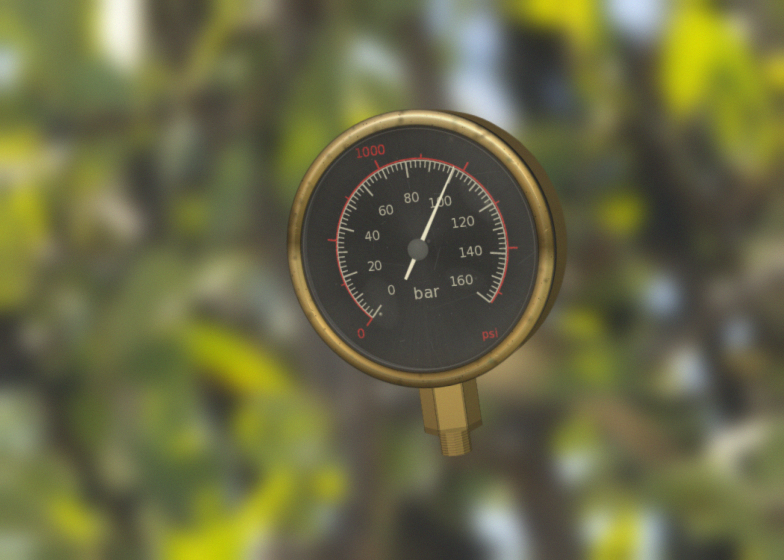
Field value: value=100 unit=bar
